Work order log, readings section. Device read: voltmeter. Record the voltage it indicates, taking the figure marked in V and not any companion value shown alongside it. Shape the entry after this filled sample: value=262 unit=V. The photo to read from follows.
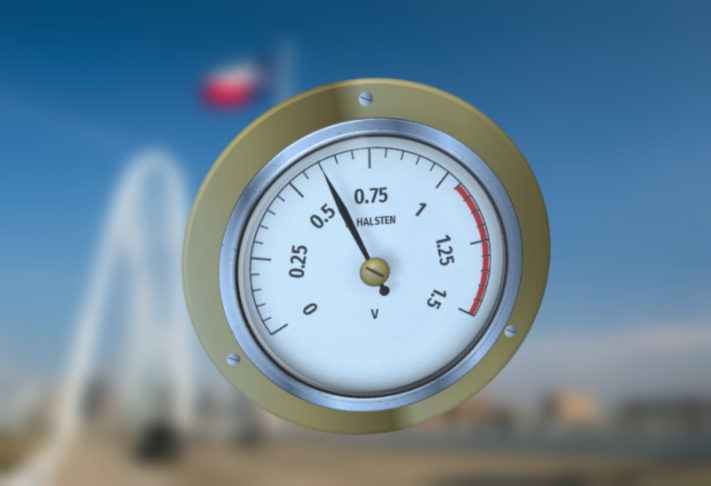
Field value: value=0.6 unit=V
